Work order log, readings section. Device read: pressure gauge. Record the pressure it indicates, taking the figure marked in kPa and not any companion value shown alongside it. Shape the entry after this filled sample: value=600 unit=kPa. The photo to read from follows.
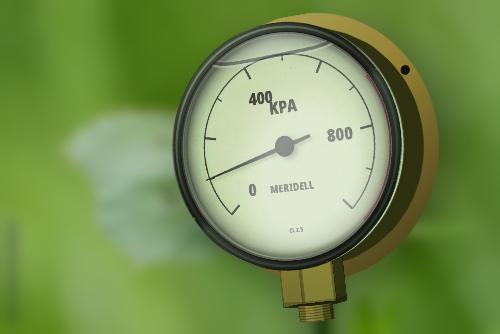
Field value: value=100 unit=kPa
